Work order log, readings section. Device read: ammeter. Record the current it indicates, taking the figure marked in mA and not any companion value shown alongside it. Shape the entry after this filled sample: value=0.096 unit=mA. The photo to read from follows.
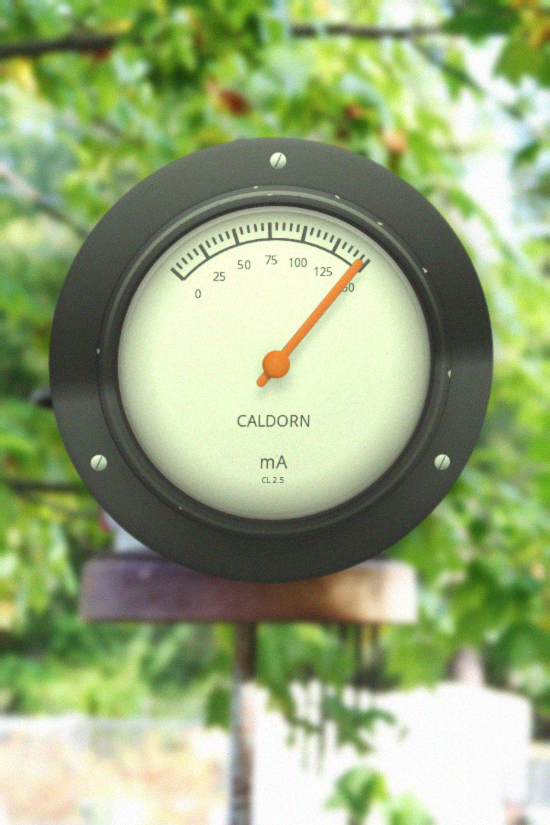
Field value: value=145 unit=mA
